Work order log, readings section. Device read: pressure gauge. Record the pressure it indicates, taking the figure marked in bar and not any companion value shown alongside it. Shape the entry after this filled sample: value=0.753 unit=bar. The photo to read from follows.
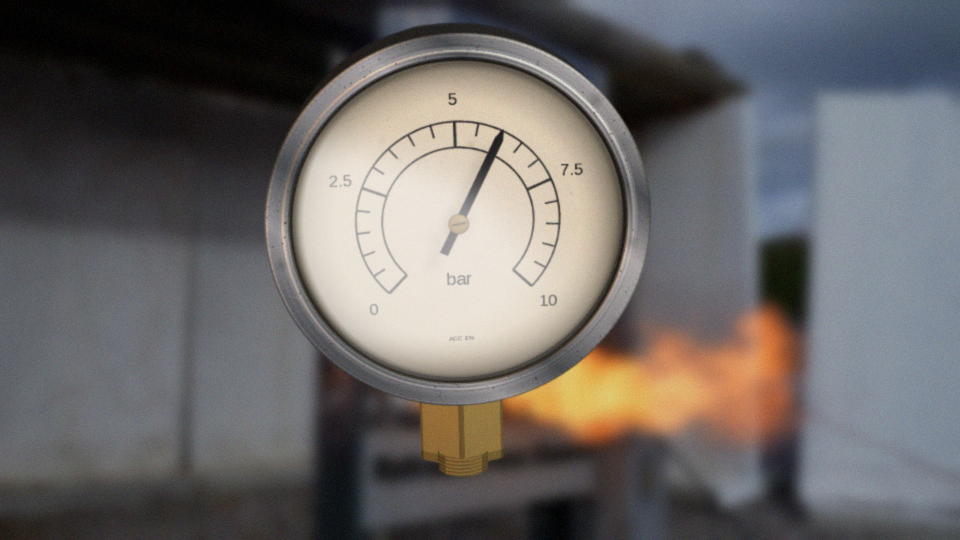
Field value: value=6 unit=bar
